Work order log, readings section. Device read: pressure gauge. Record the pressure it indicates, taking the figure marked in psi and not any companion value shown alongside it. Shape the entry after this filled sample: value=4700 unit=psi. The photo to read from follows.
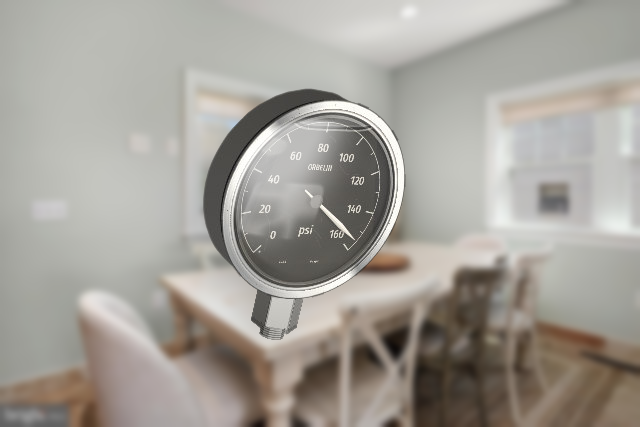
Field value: value=155 unit=psi
